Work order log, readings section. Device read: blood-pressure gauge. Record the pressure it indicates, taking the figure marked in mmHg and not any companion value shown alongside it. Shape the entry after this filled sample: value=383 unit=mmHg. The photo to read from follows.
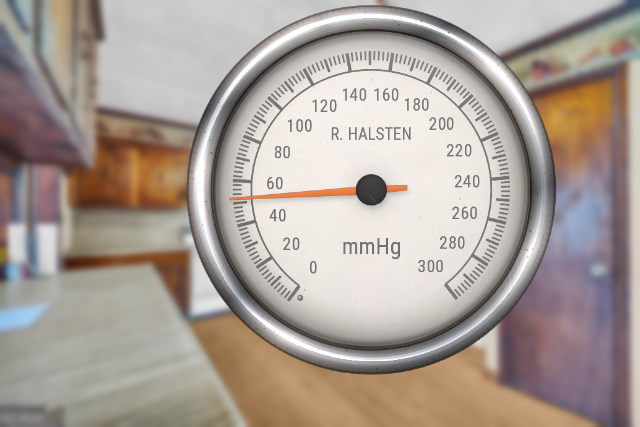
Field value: value=52 unit=mmHg
